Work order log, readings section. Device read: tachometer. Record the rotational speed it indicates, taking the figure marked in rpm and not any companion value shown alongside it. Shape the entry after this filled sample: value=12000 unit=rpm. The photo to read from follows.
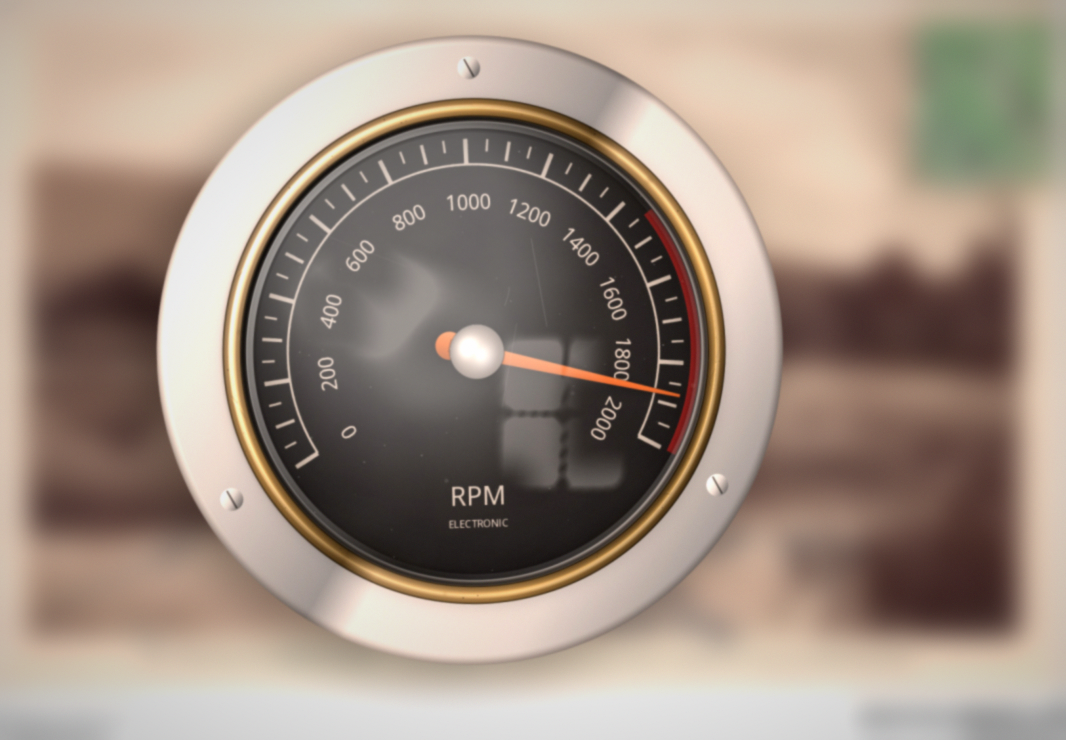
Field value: value=1875 unit=rpm
